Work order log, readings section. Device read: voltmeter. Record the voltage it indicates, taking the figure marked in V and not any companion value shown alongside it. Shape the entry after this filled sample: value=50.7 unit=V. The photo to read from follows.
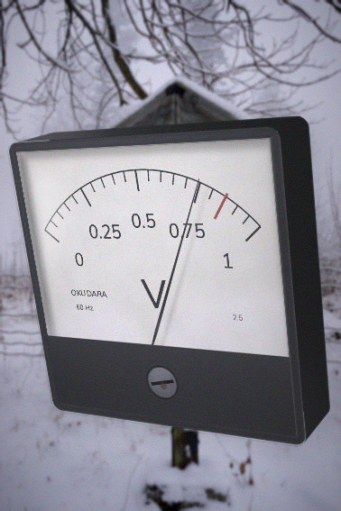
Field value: value=0.75 unit=V
